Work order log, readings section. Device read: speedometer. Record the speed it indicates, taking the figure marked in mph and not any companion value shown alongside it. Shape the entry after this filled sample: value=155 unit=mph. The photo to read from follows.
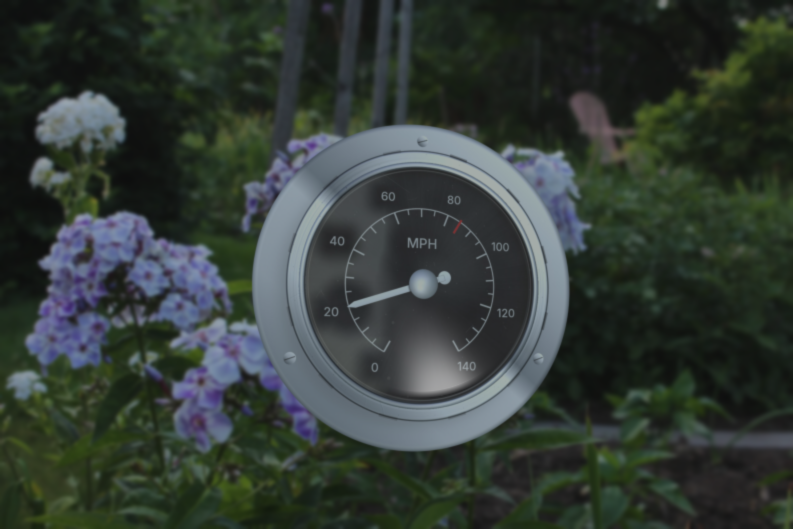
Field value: value=20 unit=mph
